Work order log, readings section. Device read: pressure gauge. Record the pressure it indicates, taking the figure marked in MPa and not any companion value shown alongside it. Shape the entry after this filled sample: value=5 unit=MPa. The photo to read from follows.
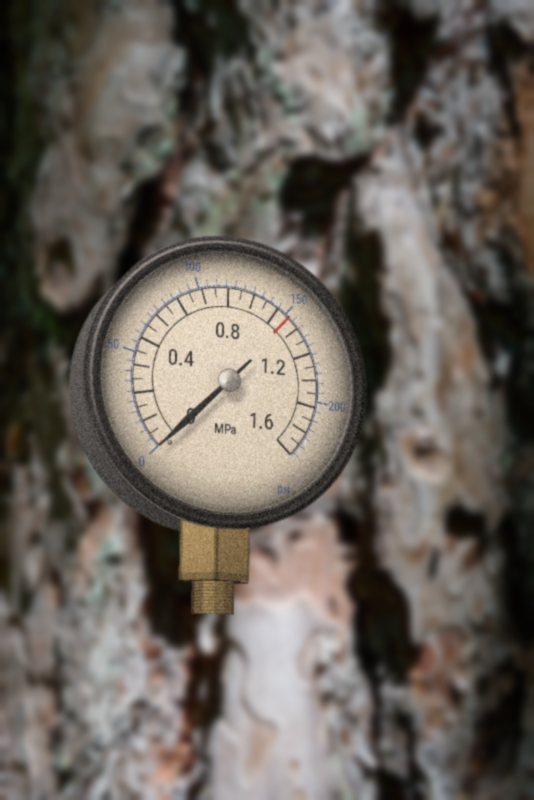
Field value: value=0 unit=MPa
